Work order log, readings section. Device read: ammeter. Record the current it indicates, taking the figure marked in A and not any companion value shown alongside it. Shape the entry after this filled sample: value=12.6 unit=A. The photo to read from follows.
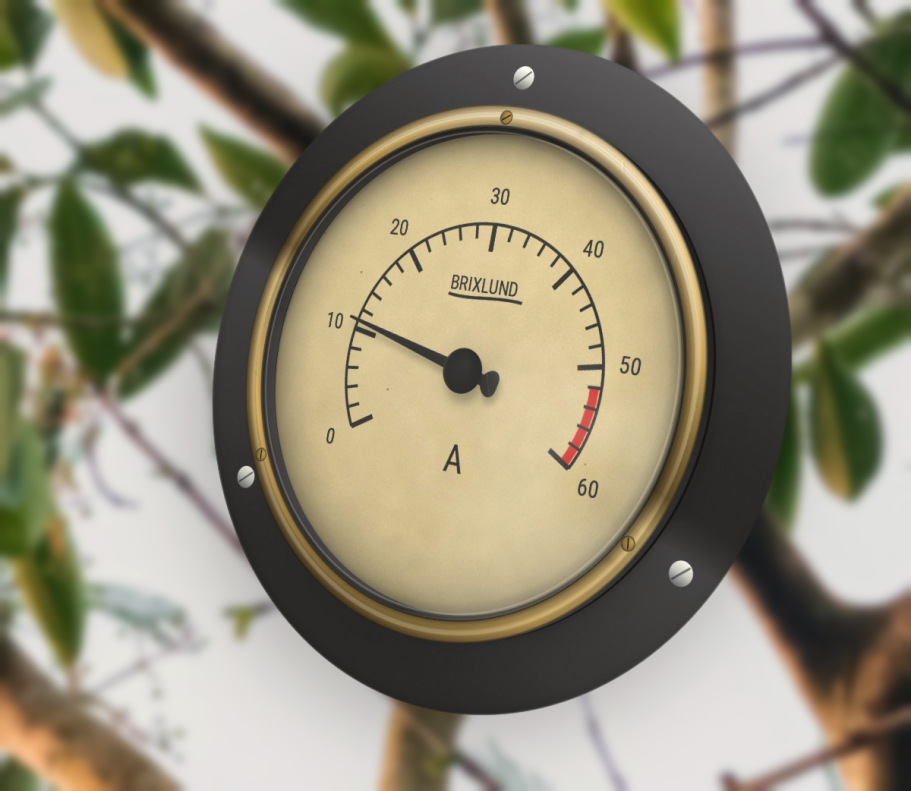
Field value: value=11 unit=A
